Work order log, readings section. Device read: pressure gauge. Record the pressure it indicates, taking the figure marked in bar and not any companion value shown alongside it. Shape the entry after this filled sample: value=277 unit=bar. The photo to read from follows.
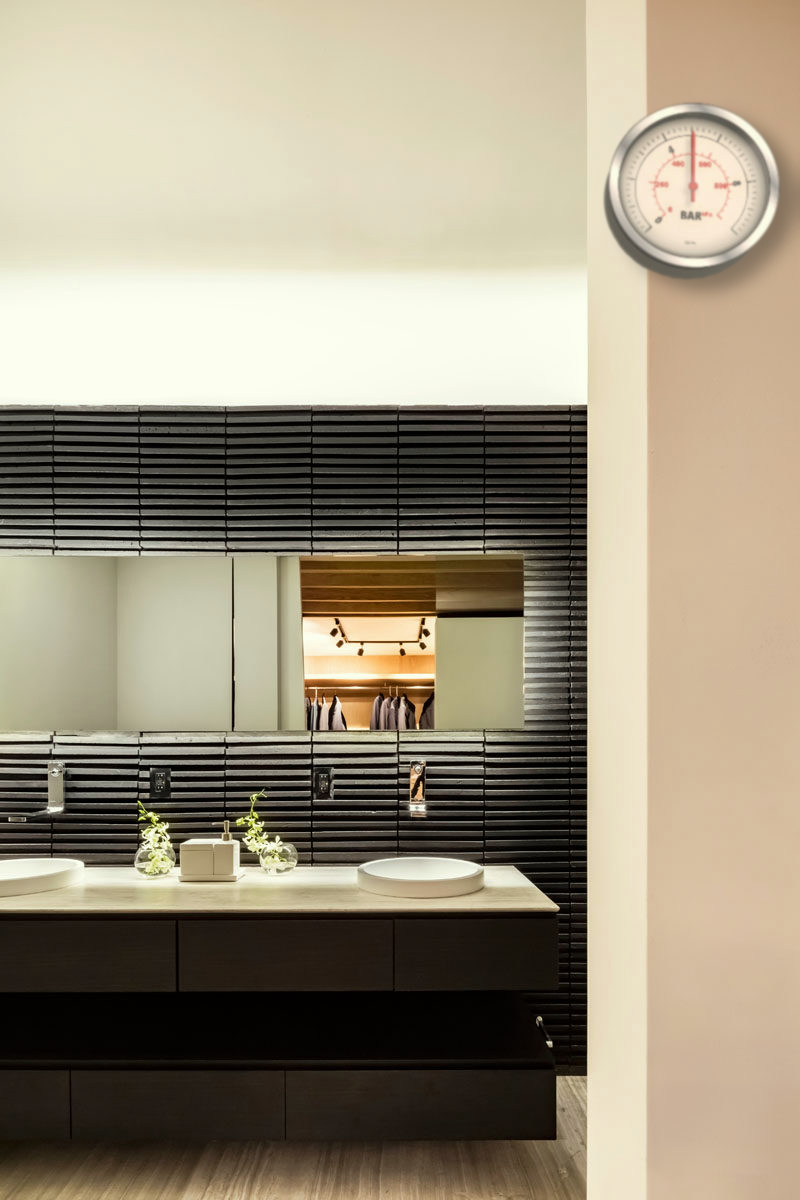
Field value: value=5 unit=bar
